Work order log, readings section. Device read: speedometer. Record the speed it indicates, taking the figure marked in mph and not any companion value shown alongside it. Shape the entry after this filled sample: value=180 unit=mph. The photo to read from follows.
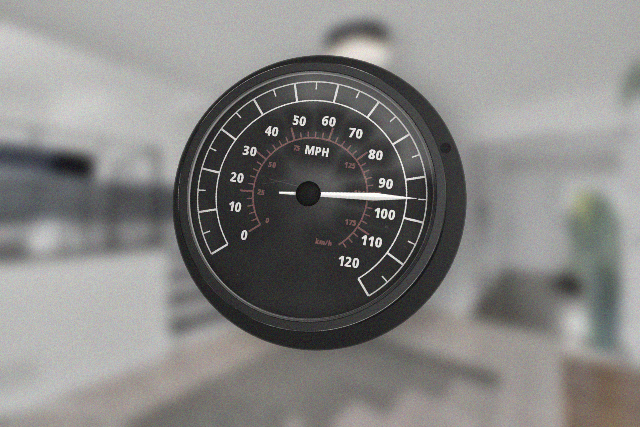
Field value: value=95 unit=mph
